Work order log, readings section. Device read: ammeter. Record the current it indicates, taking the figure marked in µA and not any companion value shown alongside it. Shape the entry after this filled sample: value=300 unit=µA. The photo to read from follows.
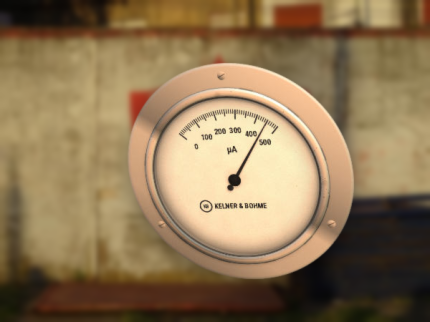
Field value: value=450 unit=µA
